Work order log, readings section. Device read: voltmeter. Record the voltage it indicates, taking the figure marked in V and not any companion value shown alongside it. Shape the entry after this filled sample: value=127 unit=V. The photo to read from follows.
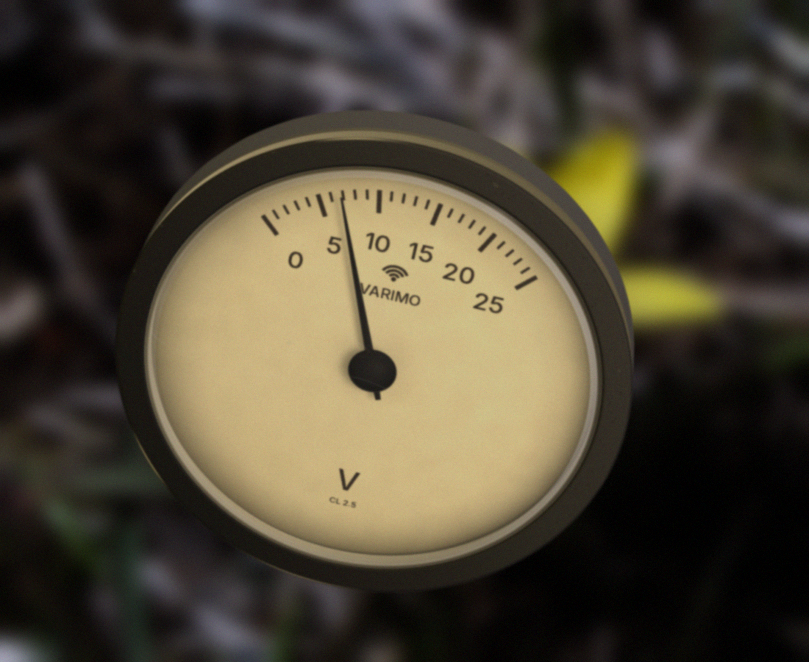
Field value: value=7 unit=V
